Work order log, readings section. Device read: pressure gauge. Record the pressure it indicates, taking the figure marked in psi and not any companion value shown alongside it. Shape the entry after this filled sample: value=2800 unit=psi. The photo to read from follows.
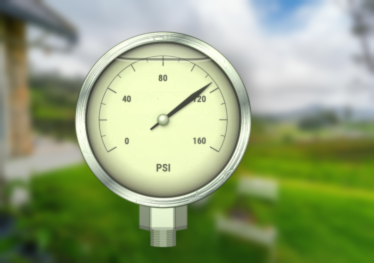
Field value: value=115 unit=psi
